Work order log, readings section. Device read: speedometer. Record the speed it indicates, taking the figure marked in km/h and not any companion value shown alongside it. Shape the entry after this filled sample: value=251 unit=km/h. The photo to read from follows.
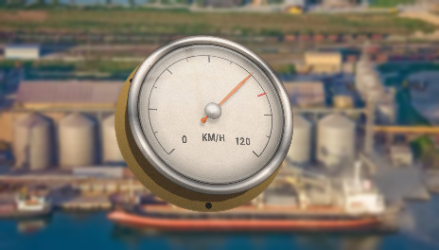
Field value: value=80 unit=km/h
